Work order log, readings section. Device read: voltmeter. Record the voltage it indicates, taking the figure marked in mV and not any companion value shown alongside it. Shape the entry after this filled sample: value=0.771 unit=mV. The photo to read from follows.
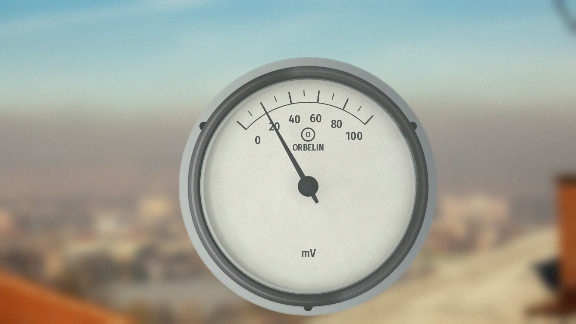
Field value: value=20 unit=mV
